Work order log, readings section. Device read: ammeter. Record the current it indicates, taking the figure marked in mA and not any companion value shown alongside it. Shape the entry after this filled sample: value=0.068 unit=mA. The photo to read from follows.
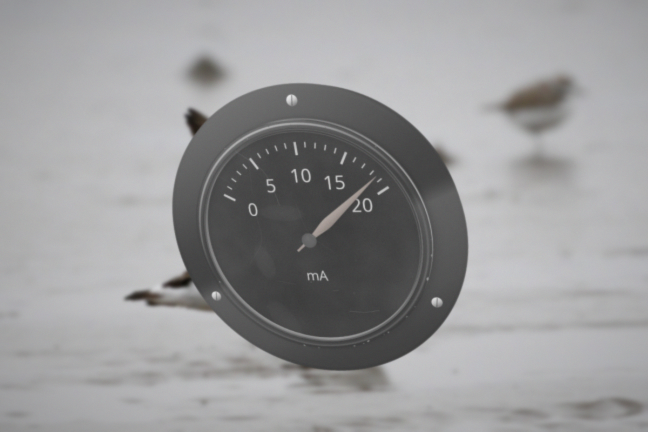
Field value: value=18.5 unit=mA
